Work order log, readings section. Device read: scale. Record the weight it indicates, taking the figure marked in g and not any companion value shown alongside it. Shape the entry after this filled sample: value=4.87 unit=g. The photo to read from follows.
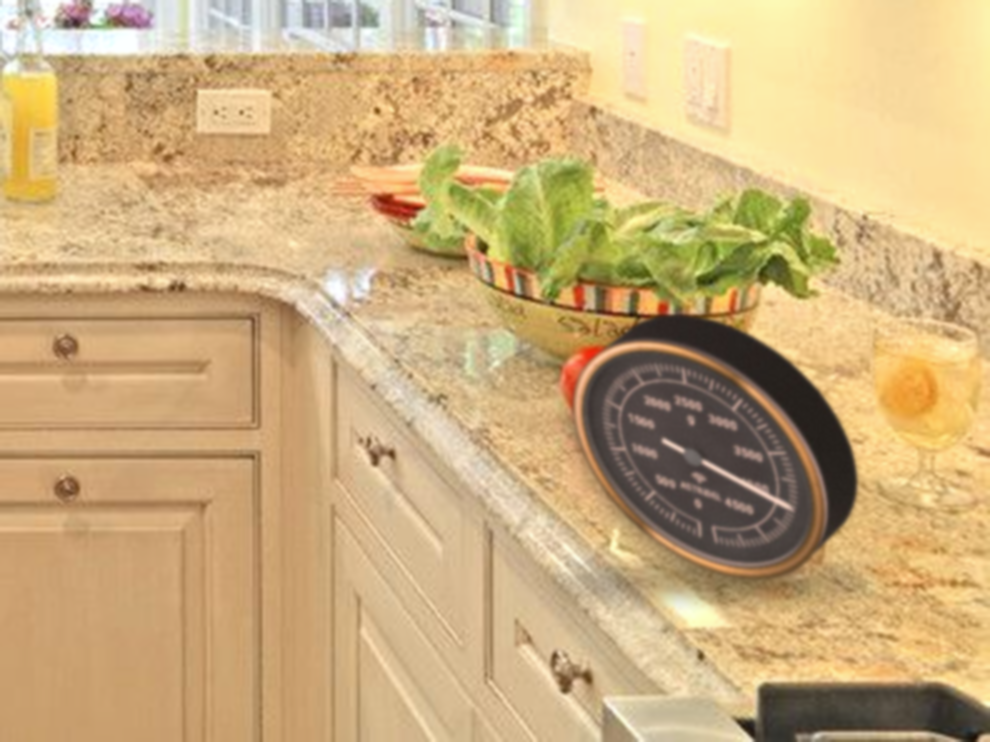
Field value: value=4000 unit=g
